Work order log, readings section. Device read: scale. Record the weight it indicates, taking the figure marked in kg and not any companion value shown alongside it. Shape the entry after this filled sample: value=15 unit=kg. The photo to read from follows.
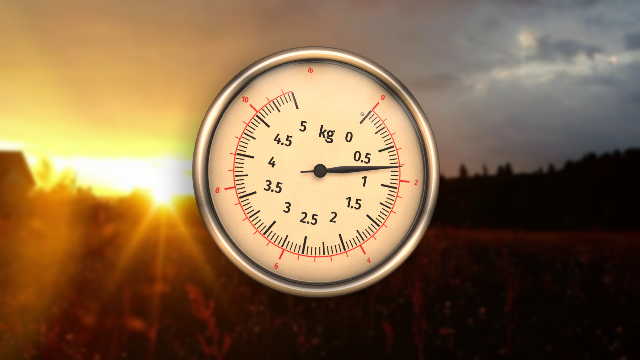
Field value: value=0.75 unit=kg
